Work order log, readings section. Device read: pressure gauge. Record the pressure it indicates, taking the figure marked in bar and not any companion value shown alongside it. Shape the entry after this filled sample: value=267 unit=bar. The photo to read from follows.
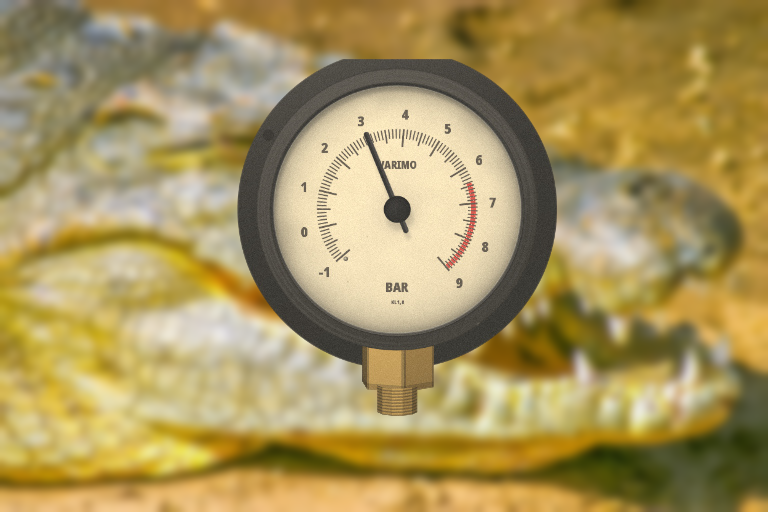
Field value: value=3 unit=bar
